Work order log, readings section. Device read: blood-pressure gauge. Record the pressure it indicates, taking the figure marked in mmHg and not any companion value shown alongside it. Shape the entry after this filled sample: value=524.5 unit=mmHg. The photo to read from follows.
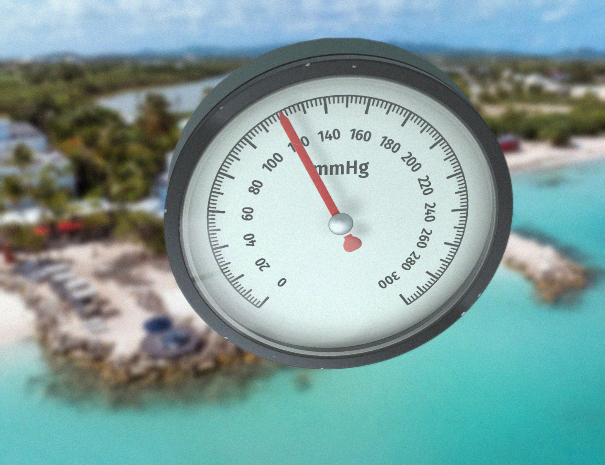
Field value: value=120 unit=mmHg
